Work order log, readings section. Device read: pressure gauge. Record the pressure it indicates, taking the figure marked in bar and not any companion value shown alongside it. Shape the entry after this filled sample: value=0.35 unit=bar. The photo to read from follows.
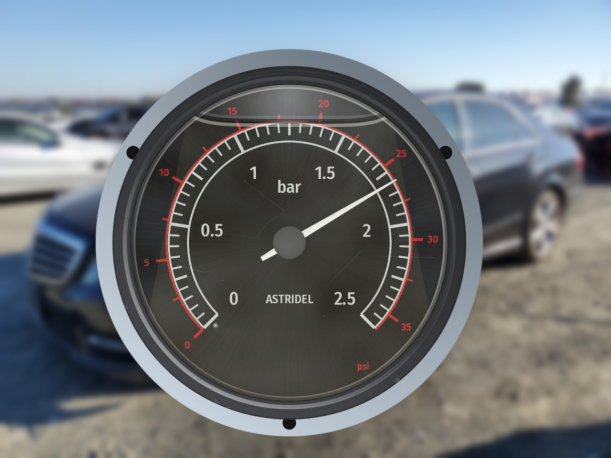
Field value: value=1.8 unit=bar
